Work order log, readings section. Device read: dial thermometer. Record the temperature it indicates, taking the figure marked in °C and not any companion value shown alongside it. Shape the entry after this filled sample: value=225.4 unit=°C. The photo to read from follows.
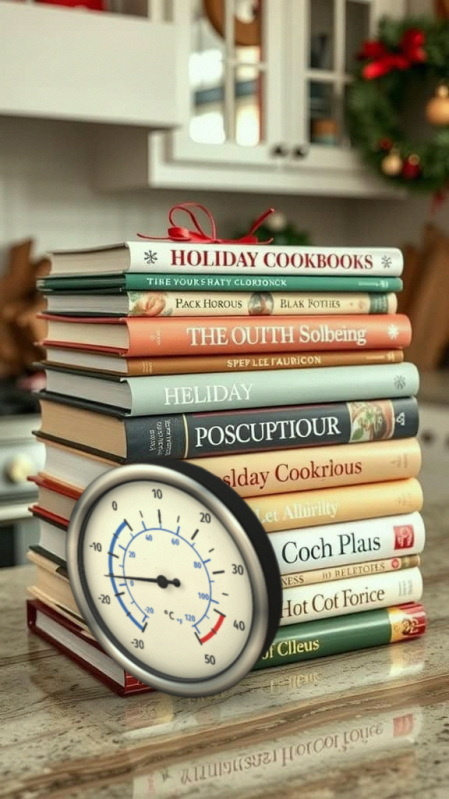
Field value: value=-15 unit=°C
